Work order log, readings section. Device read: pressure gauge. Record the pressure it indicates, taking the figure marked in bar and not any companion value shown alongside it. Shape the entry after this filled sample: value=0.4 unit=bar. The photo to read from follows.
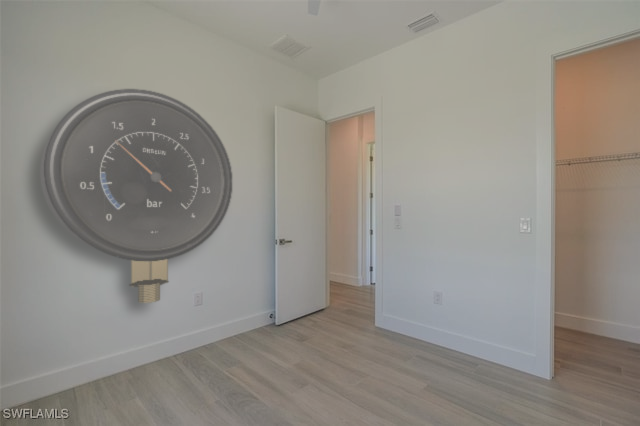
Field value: value=1.3 unit=bar
